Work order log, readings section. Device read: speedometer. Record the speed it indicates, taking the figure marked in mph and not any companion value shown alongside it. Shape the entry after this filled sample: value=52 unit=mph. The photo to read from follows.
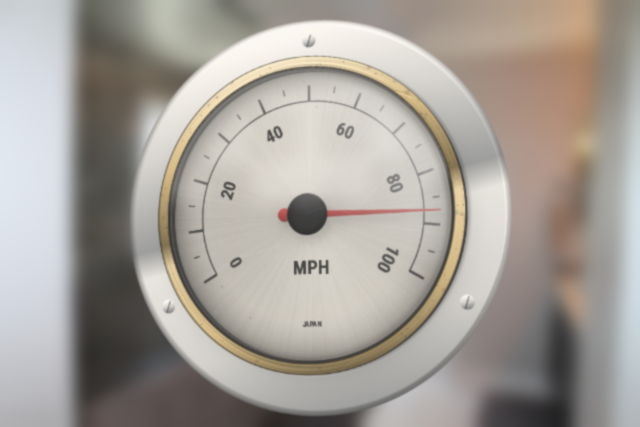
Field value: value=87.5 unit=mph
